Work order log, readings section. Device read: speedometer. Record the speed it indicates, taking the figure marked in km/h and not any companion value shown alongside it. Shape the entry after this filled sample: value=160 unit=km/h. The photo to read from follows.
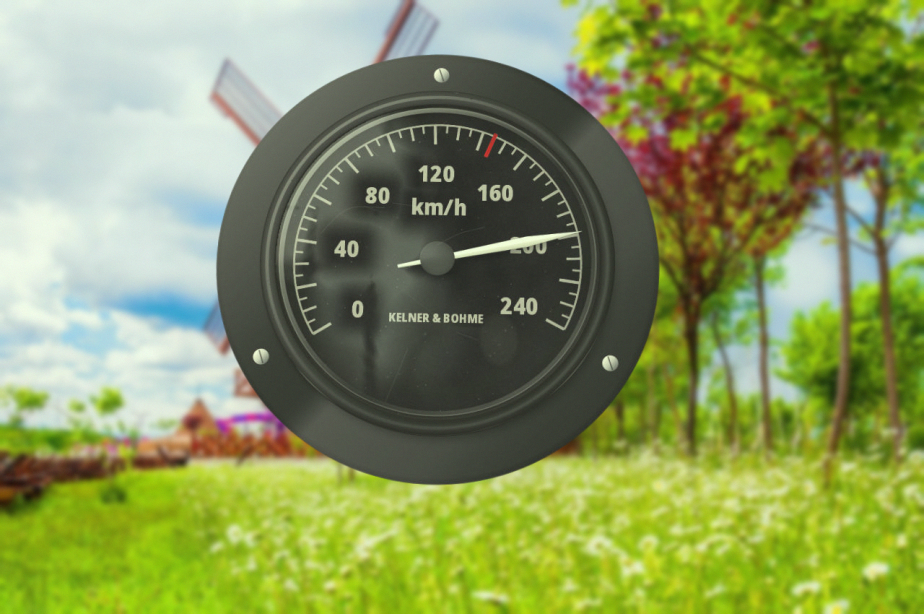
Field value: value=200 unit=km/h
